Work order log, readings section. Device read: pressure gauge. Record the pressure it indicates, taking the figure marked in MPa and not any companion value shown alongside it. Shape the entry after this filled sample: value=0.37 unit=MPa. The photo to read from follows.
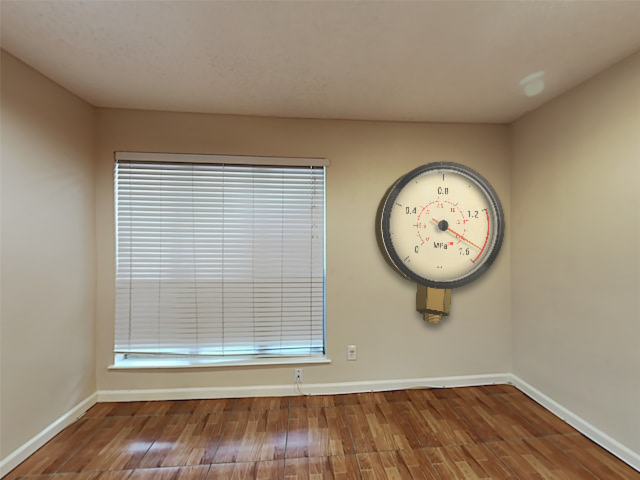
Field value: value=1.5 unit=MPa
